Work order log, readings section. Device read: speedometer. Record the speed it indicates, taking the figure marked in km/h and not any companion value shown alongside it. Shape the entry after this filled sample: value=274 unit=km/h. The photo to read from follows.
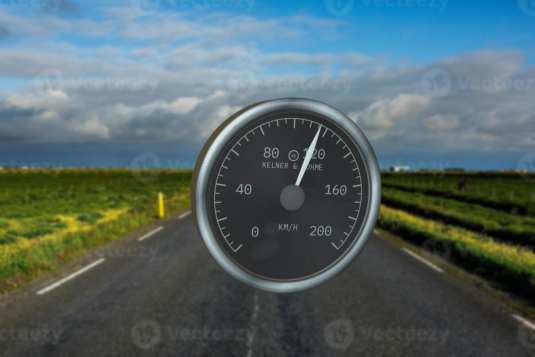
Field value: value=115 unit=km/h
